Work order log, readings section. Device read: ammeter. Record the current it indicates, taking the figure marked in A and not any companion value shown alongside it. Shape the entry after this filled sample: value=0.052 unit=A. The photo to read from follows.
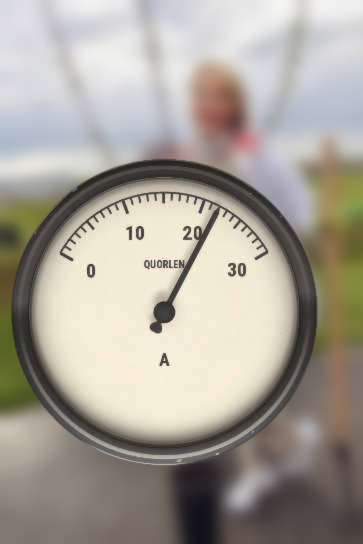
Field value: value=22 unit=A
